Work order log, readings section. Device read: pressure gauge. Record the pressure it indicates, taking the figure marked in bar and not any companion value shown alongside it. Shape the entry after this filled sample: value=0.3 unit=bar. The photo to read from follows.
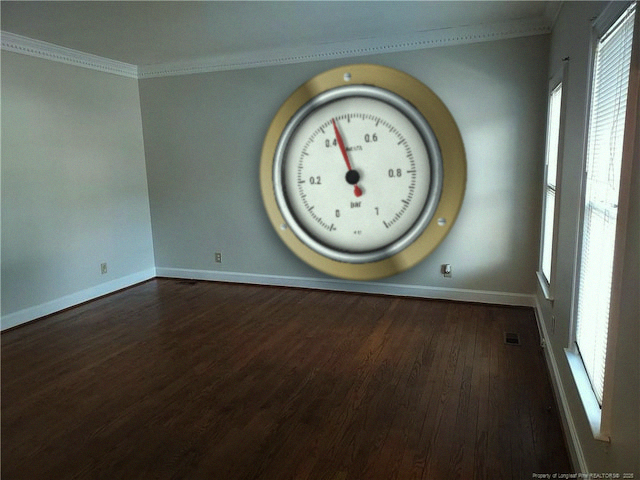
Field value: value=0.45 unit=bar
